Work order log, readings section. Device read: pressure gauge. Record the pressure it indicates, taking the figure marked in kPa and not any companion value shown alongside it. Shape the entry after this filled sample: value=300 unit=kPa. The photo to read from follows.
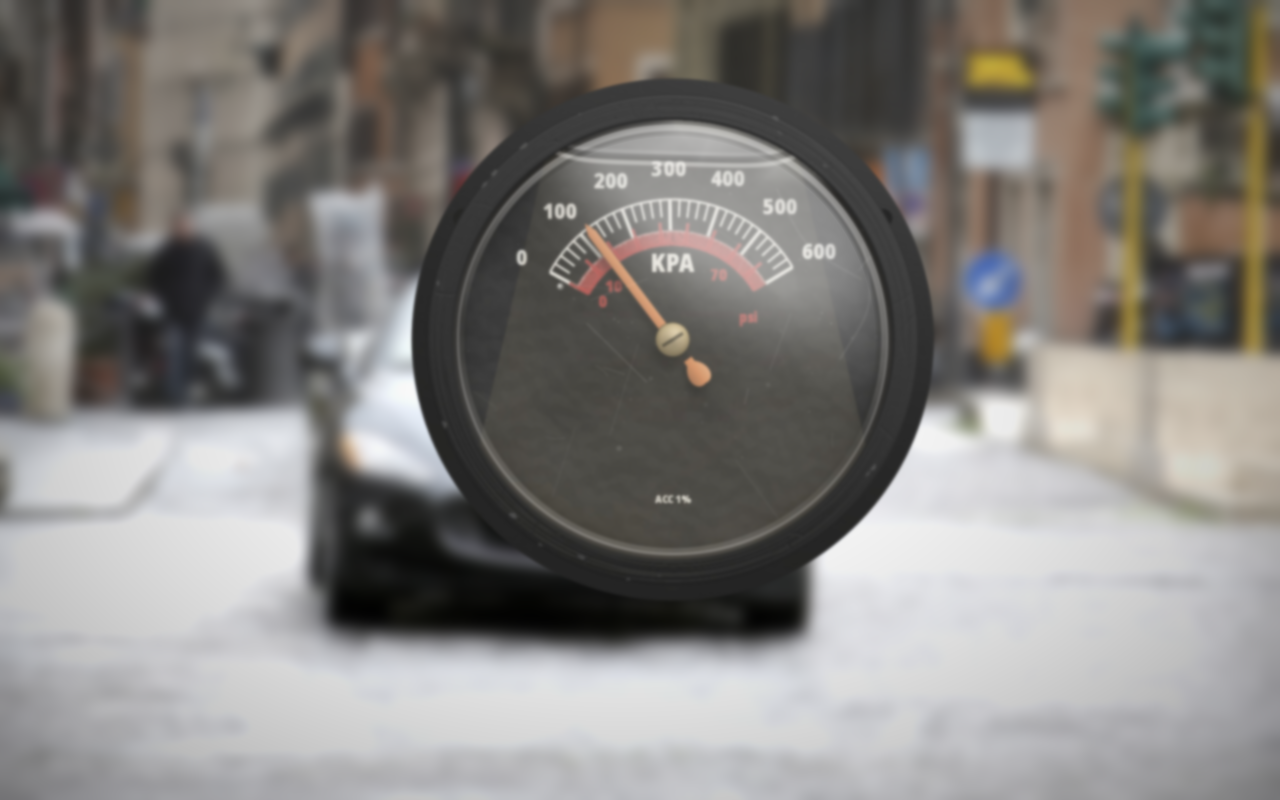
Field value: value=120 unit=kPa
